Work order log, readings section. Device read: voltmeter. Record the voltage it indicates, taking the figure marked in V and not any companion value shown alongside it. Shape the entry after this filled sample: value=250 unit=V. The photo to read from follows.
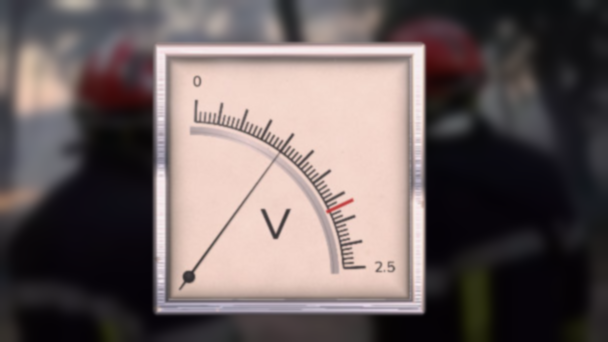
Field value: value=1 unit=V
